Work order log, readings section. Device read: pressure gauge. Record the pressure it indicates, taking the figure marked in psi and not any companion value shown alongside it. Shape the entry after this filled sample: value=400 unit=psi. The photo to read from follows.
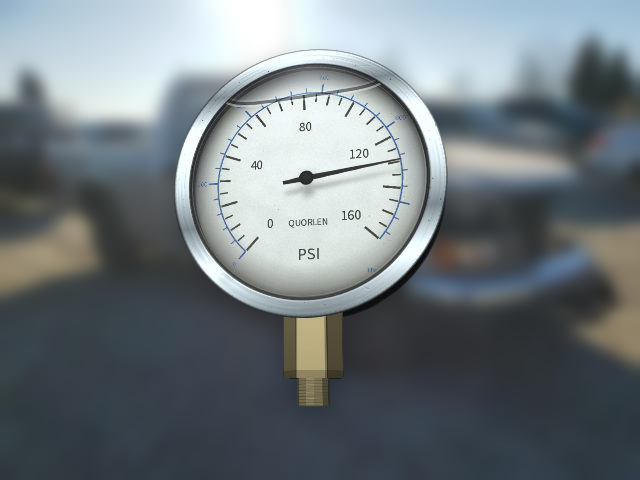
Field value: value=130 unit=psi
